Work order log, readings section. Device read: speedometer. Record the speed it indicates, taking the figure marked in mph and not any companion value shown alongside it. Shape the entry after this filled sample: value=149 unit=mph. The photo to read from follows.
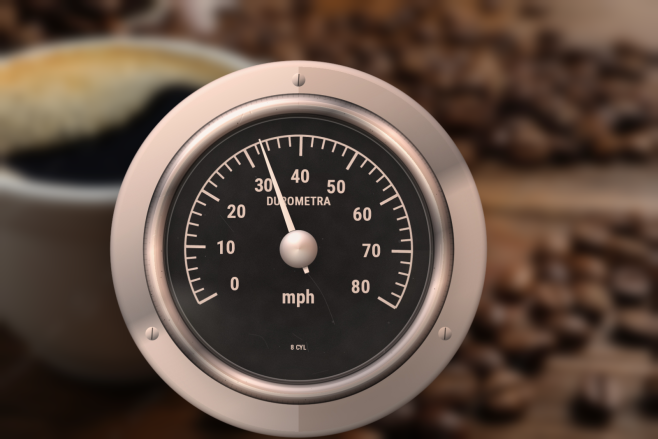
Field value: value=33 unit=mph
